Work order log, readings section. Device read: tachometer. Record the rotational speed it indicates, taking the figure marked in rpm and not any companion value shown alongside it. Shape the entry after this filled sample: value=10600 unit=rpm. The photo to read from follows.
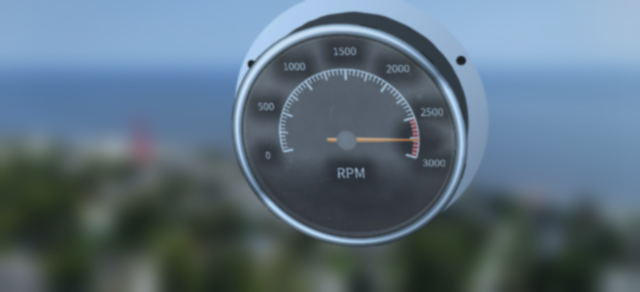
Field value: value=2750 unit=rpm
